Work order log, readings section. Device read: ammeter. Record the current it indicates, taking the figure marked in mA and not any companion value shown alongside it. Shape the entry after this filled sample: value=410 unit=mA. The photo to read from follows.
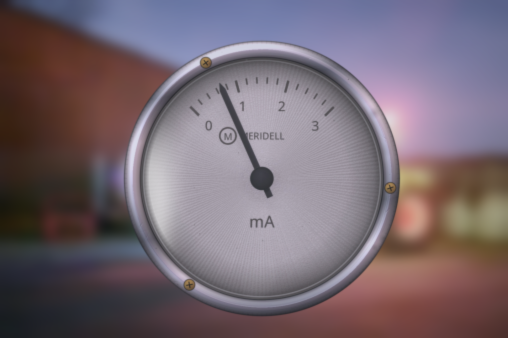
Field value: value=0.7 unit=mA
